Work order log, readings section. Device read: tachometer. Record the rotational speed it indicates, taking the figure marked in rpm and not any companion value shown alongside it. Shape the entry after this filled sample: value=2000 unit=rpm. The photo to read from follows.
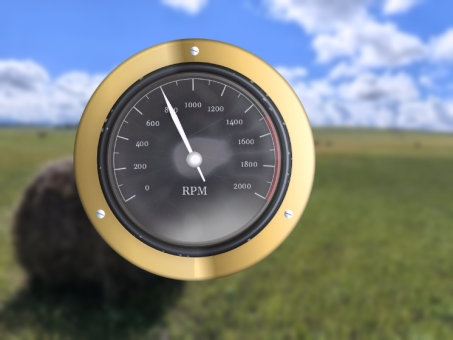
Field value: value=800 unit=rpm
